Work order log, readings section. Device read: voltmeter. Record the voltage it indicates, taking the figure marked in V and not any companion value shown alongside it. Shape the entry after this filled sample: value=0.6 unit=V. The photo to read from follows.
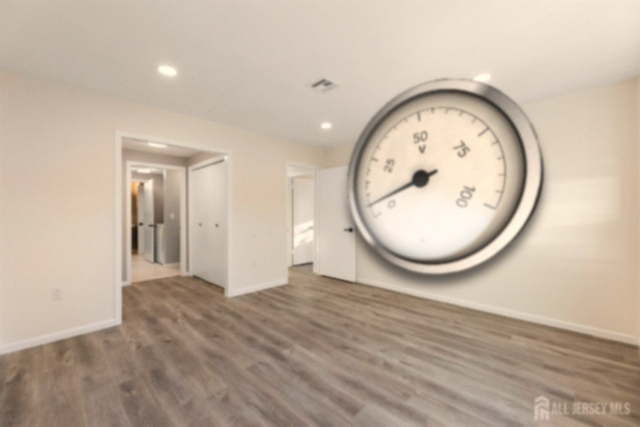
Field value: value=5 unit=V
